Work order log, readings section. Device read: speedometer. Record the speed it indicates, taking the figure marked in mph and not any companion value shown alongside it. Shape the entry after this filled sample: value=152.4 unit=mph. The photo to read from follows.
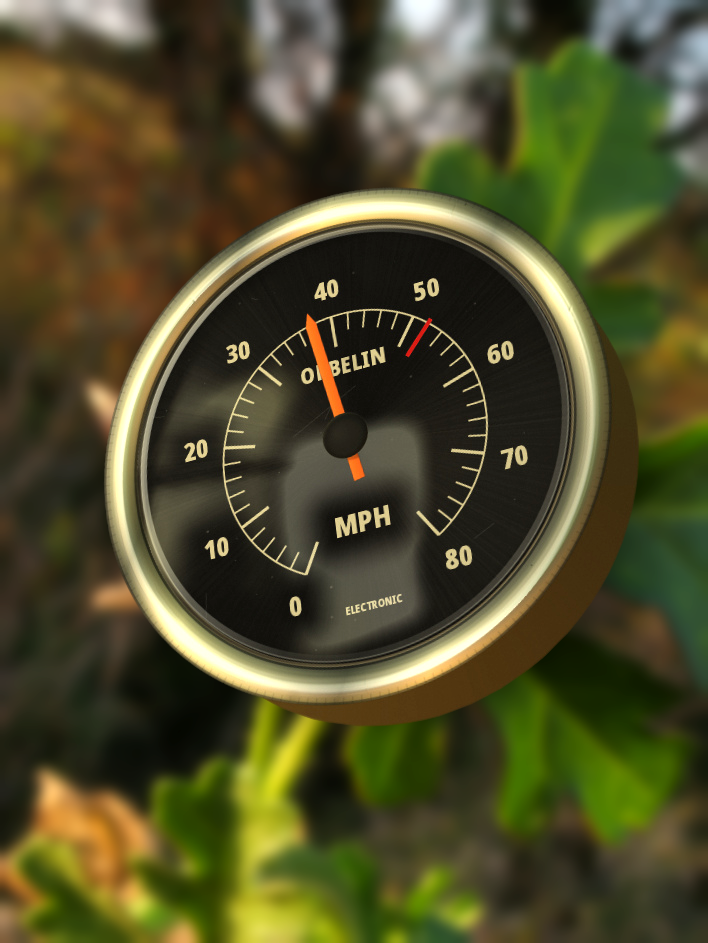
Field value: value=38 unit=mph
